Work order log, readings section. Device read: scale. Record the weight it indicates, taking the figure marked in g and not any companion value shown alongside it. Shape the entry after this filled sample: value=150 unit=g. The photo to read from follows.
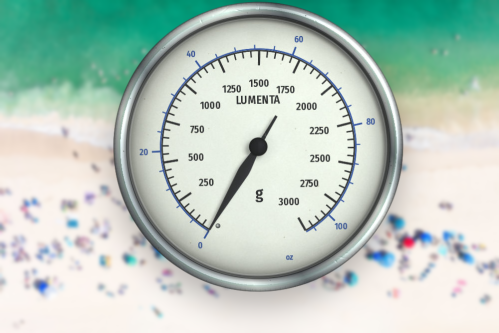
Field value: value=0 unit=g
